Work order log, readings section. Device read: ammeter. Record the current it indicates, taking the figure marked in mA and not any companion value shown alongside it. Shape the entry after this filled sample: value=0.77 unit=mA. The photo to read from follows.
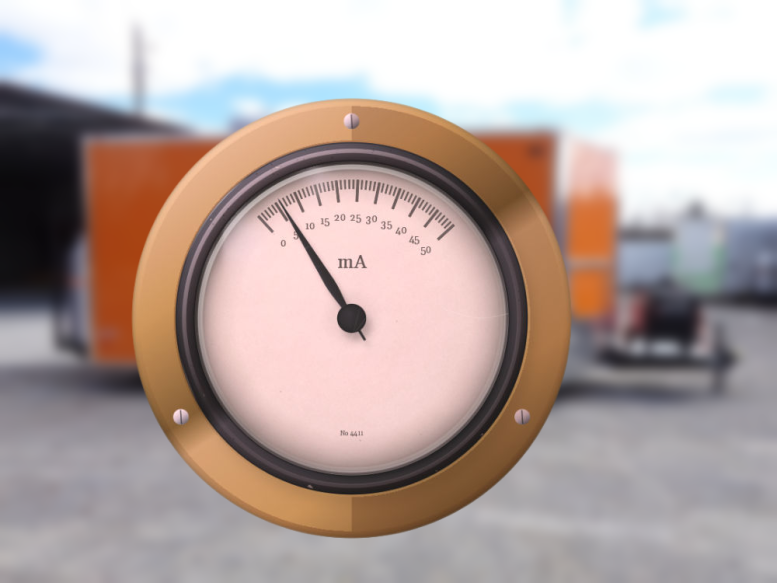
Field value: value=6 unit=mA
